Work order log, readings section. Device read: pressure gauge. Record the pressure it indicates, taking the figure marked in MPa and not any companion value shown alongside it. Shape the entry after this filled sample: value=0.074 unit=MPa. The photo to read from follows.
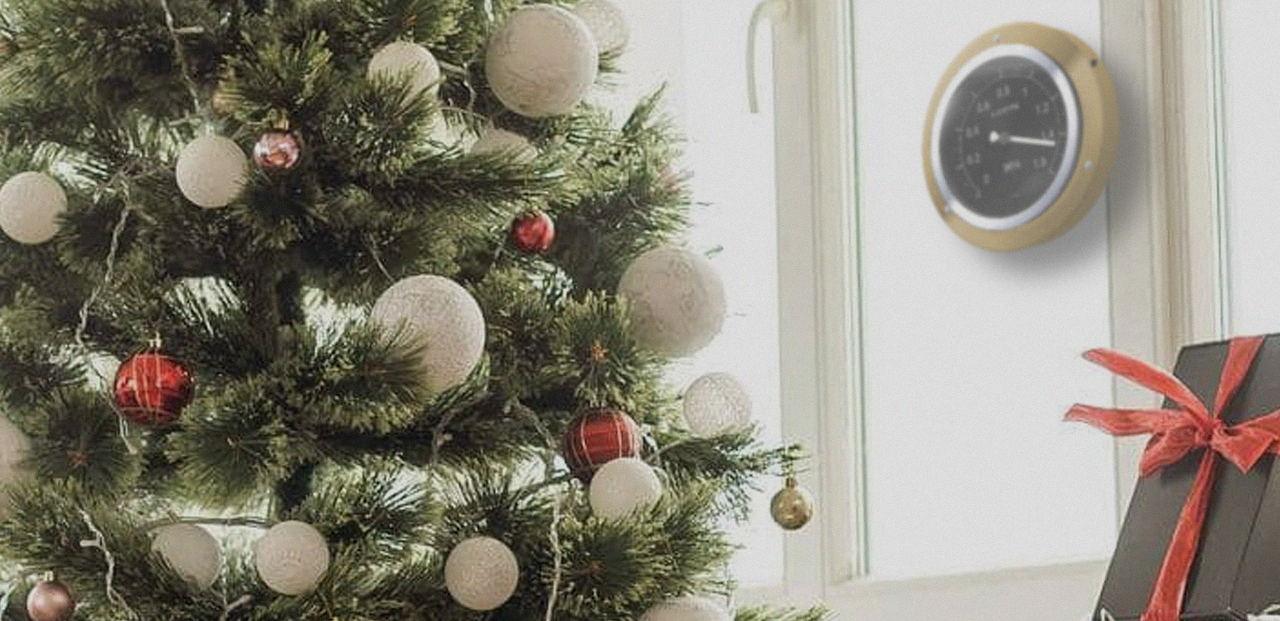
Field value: value=1.45 unit=MPa
